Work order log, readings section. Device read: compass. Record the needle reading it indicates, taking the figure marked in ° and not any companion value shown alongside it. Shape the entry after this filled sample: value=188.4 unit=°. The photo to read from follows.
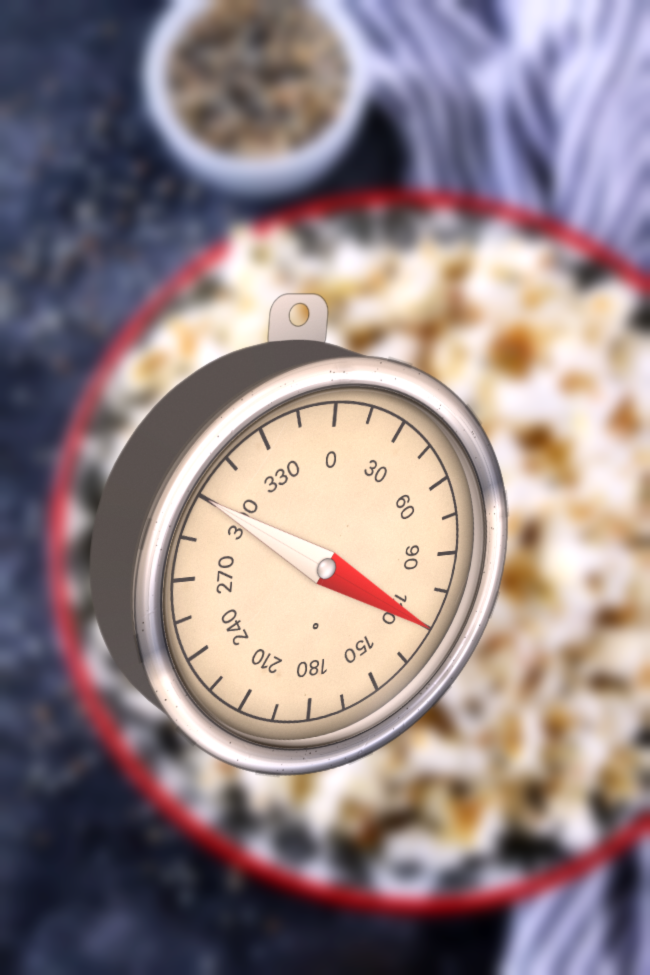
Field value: value=120 unit=°
